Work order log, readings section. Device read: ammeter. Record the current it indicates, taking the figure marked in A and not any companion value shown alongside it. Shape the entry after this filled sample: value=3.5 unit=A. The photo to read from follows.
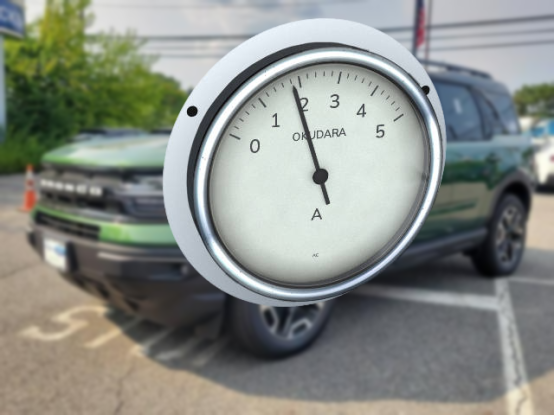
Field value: value=1.8 unit=A
